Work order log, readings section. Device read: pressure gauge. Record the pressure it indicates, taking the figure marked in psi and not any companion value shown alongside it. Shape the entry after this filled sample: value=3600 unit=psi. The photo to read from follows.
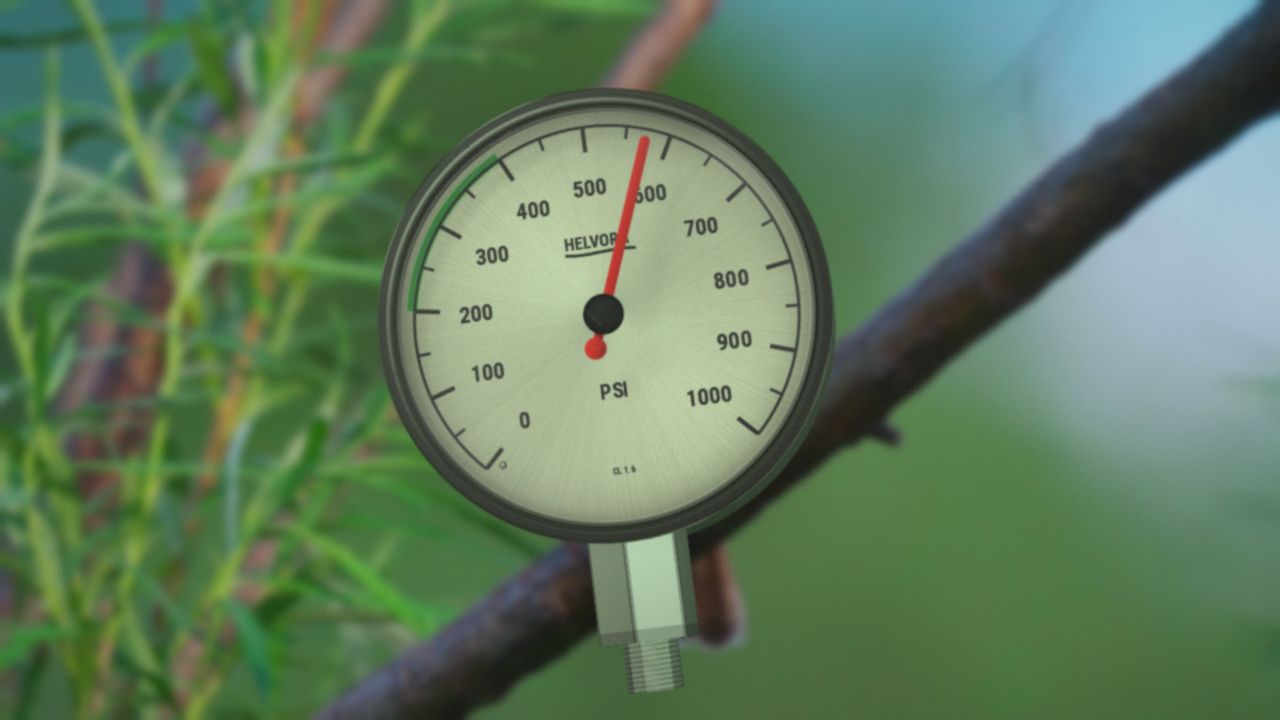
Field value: value=575 unit=psi
